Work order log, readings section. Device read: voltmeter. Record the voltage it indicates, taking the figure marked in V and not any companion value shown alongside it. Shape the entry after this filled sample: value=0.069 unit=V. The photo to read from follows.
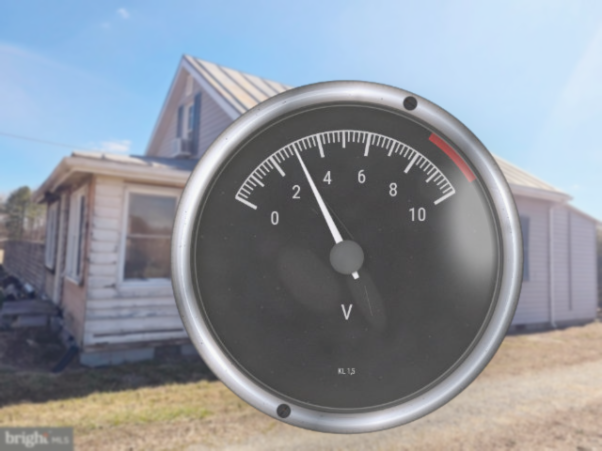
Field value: value=3 unit=V
